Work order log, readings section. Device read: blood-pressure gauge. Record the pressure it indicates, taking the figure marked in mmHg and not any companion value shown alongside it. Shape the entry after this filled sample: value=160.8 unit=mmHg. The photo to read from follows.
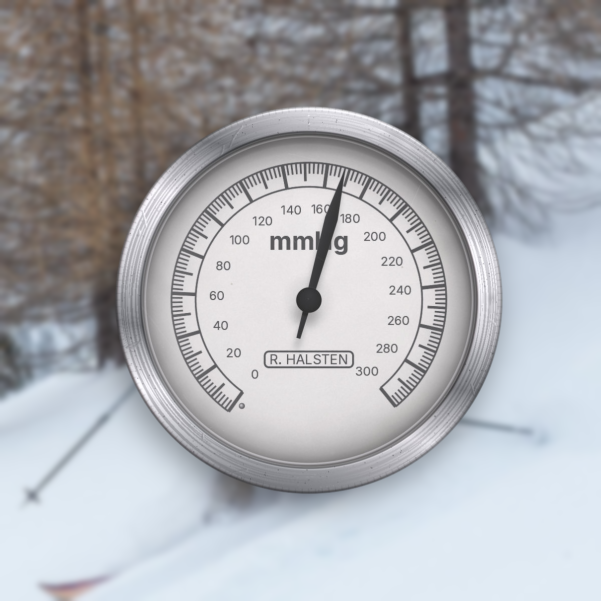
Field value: value=168 unit=mmHg
